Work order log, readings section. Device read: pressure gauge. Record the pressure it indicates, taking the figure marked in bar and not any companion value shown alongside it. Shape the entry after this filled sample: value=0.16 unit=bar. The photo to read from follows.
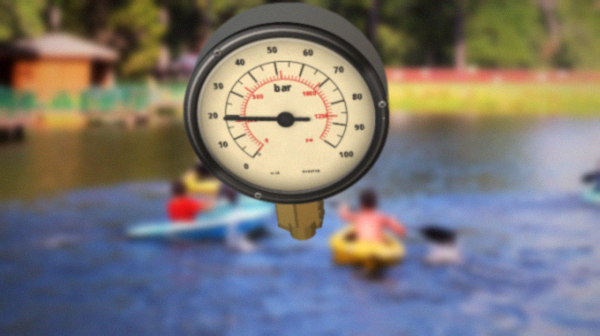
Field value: value=20 unit=bar
